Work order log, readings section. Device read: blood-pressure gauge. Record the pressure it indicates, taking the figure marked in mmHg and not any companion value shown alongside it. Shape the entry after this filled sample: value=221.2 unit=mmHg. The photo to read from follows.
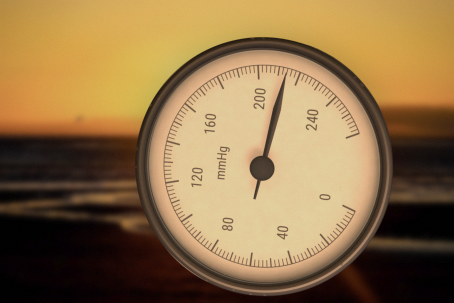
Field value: value=214 unit=mmHg
